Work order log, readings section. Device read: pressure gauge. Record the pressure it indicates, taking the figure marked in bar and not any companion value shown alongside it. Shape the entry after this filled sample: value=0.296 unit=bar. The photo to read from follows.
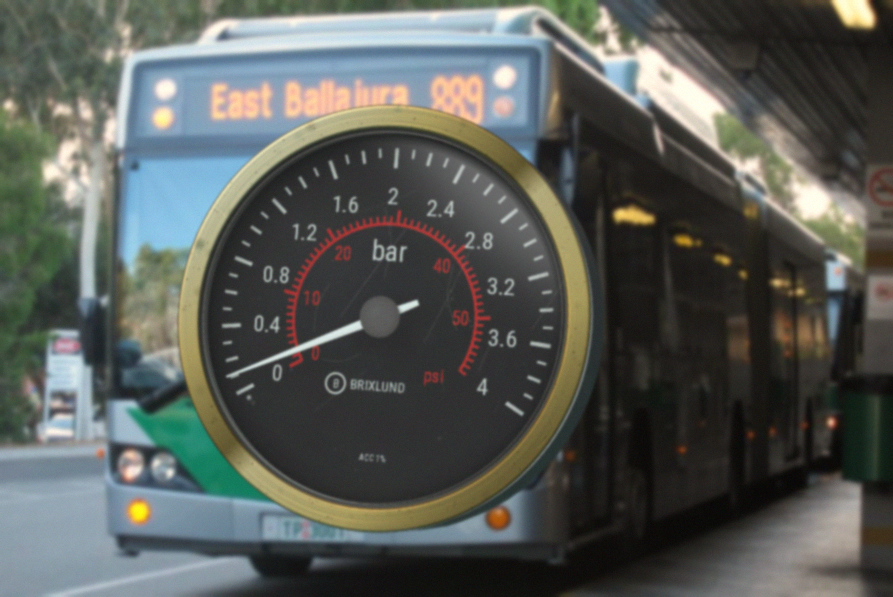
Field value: value=0.1 unit=bar
